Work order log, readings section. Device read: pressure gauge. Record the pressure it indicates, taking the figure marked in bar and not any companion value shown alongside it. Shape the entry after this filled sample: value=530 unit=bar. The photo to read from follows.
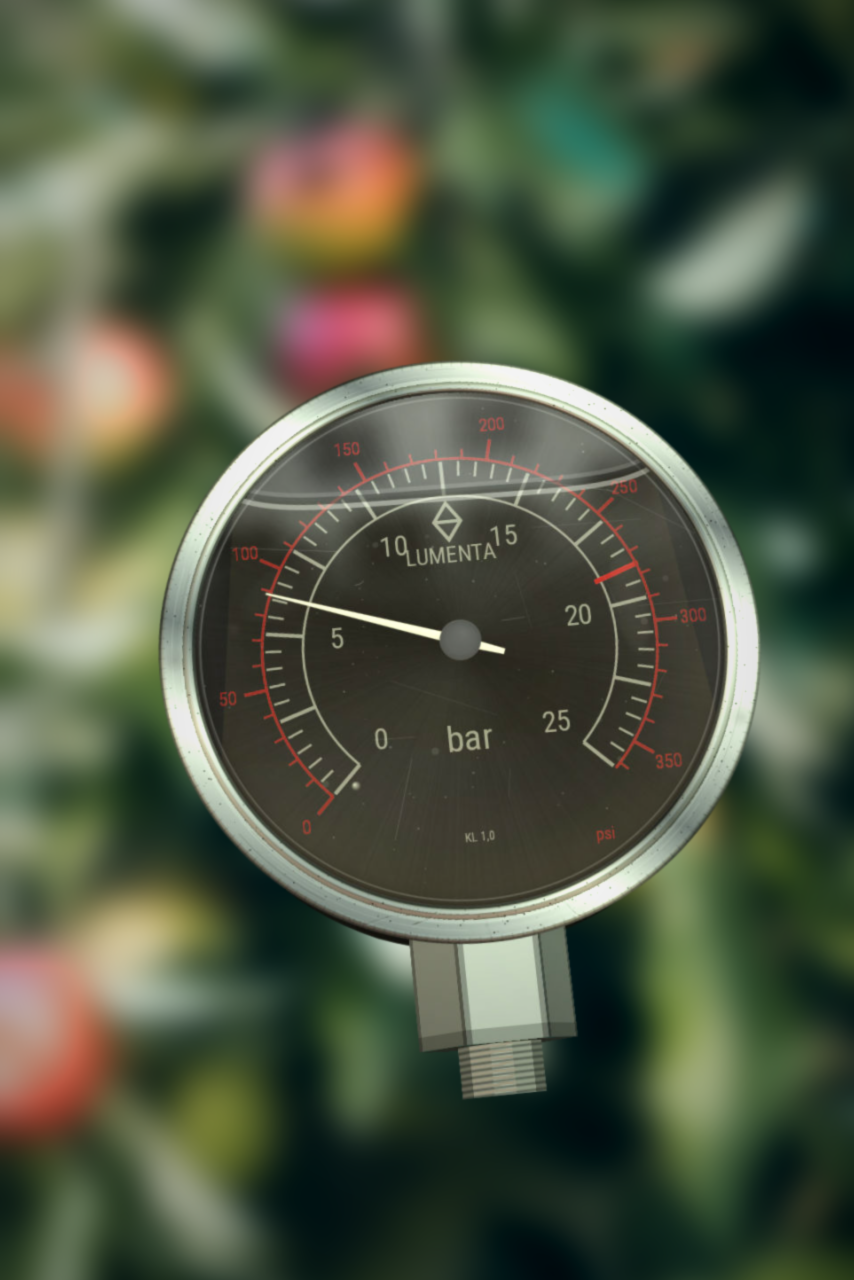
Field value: value=6 unit=bar
